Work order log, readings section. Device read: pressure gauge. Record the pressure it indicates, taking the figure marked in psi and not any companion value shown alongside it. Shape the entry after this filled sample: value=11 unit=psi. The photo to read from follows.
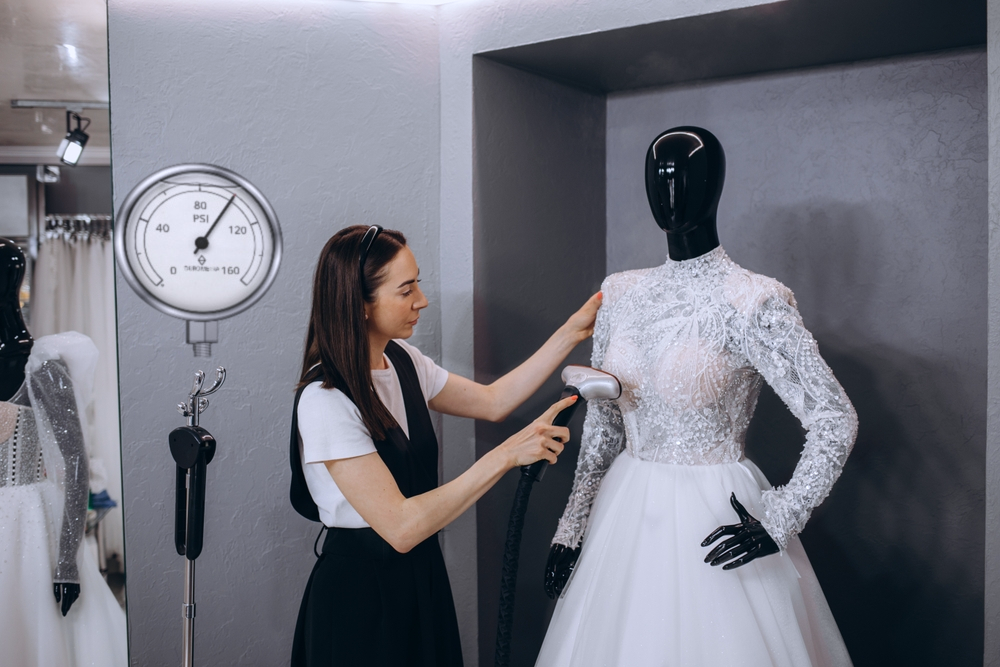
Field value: value=100 unit=psi
